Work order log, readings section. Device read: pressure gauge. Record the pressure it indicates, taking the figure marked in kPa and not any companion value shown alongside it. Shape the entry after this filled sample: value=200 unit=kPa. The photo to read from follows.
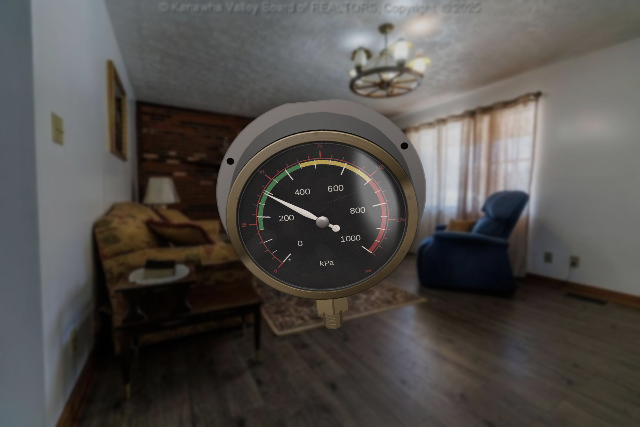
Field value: value=300 unit=kPa
